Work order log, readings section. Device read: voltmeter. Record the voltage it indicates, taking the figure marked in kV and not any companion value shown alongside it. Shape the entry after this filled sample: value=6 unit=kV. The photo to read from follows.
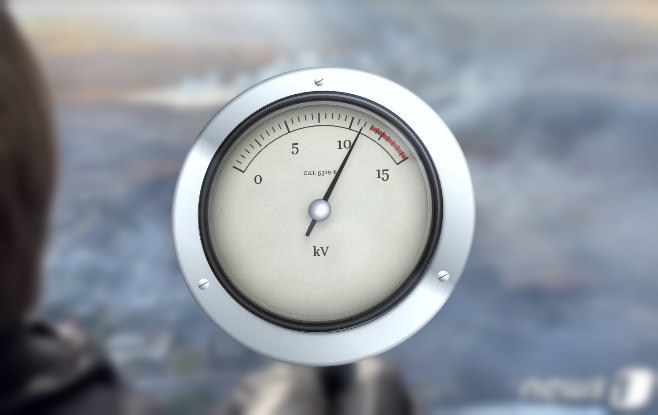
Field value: value=11 unit=kV
